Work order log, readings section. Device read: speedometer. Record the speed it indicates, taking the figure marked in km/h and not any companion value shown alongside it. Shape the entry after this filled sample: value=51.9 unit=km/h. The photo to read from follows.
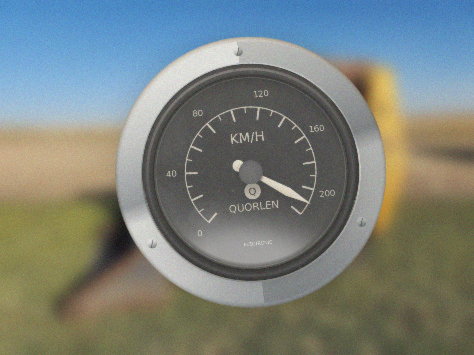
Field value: value=210 unit=km/h
